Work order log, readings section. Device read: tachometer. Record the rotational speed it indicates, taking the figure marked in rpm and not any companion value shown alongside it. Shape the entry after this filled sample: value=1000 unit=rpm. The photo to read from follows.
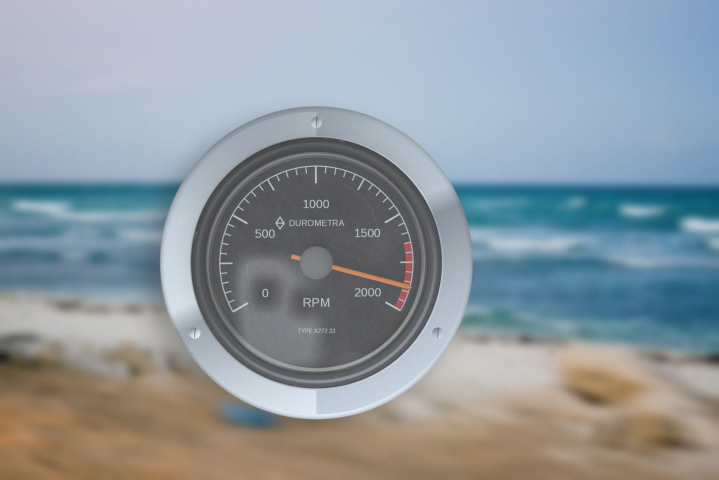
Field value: value=1875 unit=rpm
